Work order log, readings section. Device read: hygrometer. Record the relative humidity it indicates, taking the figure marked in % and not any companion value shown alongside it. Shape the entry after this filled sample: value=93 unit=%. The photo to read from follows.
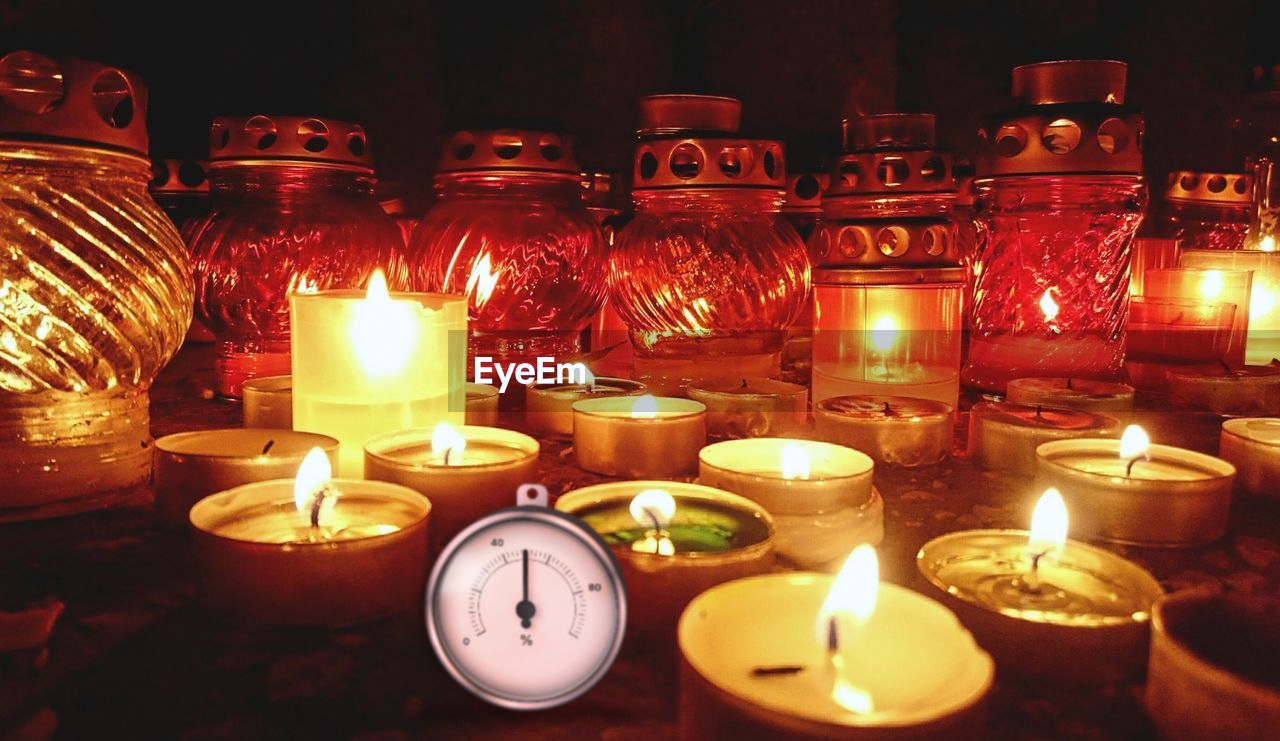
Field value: value=50 unit=%
